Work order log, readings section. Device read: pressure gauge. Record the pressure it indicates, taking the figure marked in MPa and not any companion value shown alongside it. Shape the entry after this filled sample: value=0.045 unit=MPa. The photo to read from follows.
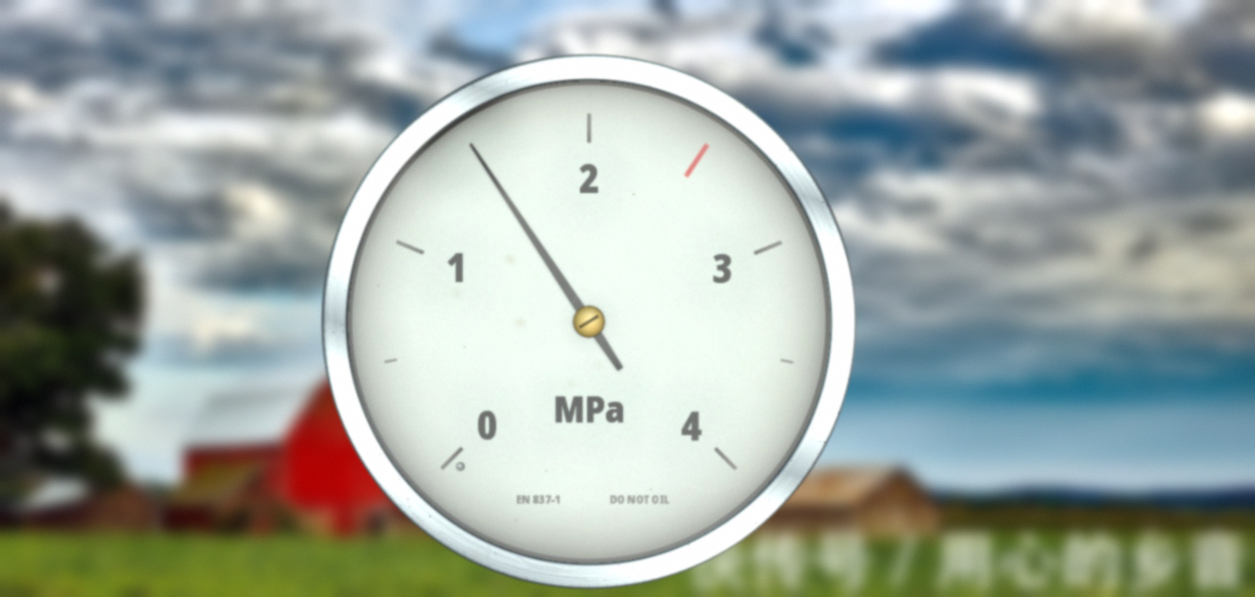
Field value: value=1.5 unit=MPa
